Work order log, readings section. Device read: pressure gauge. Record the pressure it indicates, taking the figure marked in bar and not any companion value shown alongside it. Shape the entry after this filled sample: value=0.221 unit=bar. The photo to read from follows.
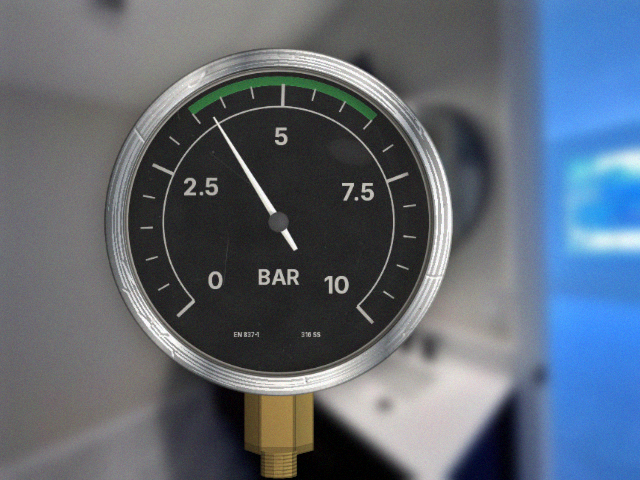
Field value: value=3.75 unit=bar
